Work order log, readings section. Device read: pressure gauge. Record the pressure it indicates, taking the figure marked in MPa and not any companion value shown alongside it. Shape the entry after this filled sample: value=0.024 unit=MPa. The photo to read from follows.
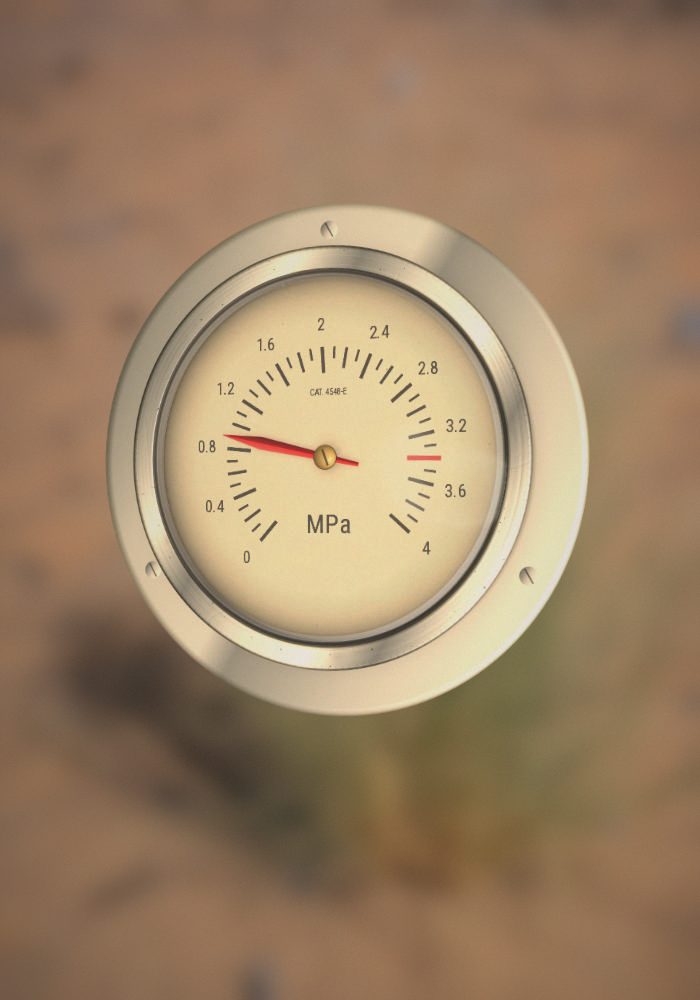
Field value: value=0.9 unit=MPa
